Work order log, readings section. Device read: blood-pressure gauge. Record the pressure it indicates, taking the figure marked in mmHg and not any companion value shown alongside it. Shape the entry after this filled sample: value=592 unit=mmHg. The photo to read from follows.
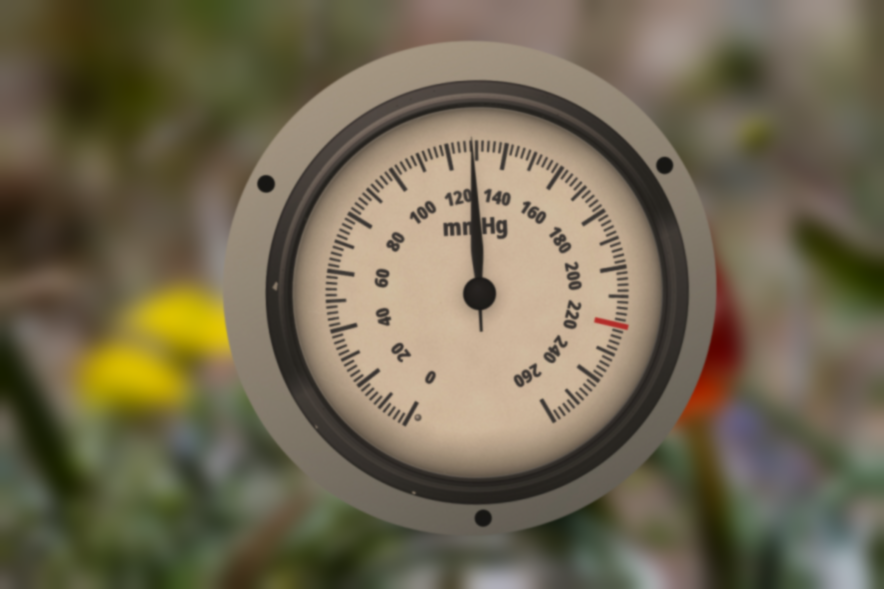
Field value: value=128 unit=mmHg
